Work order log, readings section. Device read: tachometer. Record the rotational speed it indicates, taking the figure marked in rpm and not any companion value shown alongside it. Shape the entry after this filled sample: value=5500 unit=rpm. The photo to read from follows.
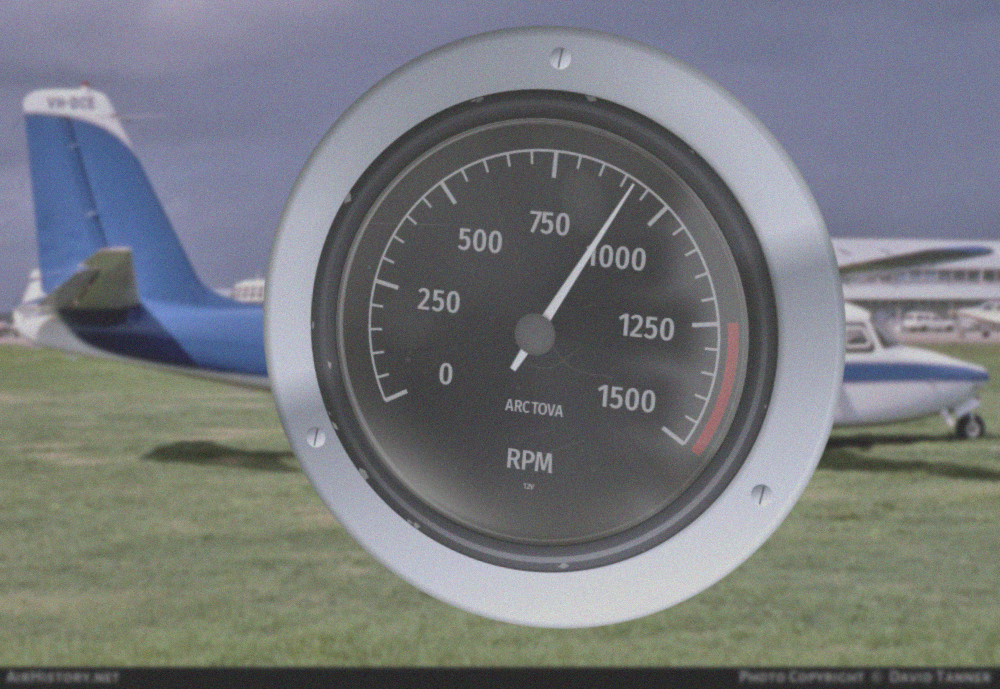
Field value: value=925 unit=rpm
